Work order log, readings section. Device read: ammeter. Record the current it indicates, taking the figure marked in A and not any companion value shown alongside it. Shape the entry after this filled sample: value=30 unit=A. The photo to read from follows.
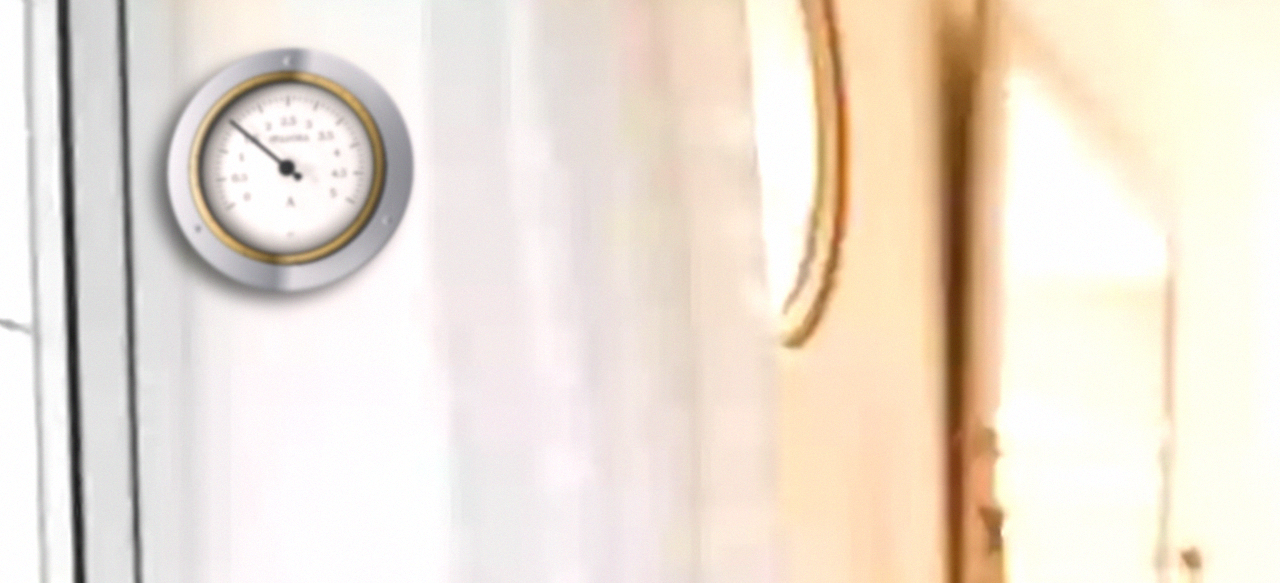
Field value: value=1.5 unit=A
